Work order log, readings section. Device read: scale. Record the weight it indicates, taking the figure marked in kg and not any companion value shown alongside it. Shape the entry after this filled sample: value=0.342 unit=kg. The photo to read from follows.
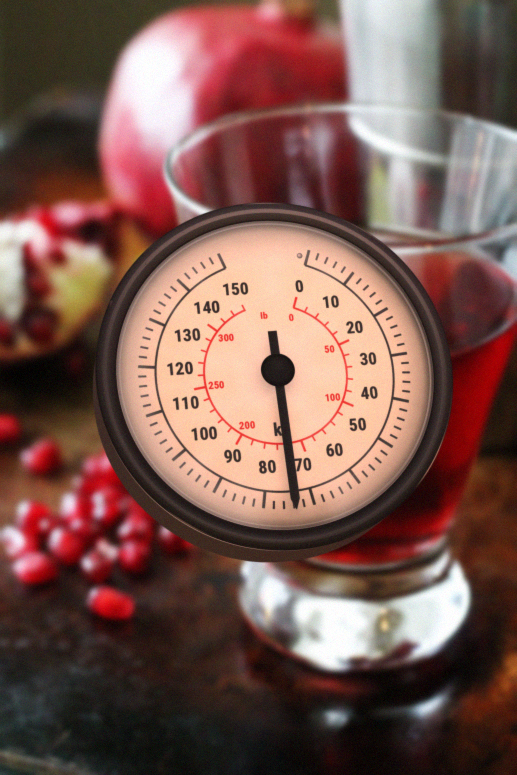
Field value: value=74 unit=kg
